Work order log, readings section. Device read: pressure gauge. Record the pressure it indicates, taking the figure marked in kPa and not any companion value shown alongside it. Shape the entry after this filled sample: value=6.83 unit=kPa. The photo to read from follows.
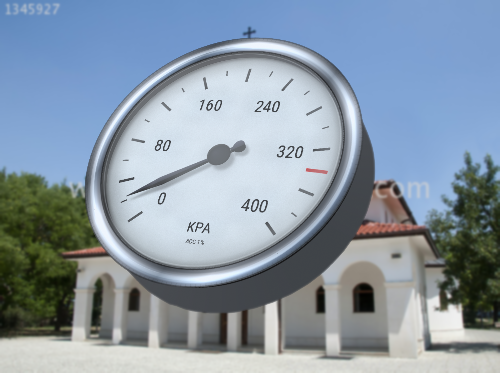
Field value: value=20 unit=kPa
